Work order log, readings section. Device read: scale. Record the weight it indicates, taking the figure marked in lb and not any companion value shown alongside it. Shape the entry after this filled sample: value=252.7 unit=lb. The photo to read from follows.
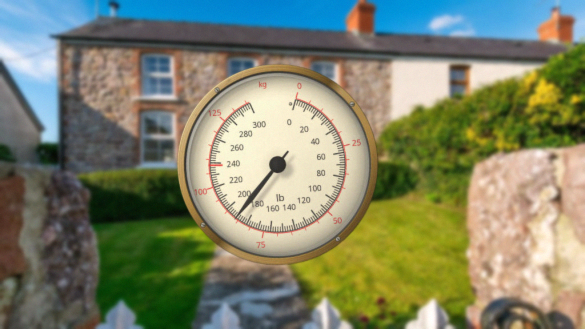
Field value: value=190 unit=lb
